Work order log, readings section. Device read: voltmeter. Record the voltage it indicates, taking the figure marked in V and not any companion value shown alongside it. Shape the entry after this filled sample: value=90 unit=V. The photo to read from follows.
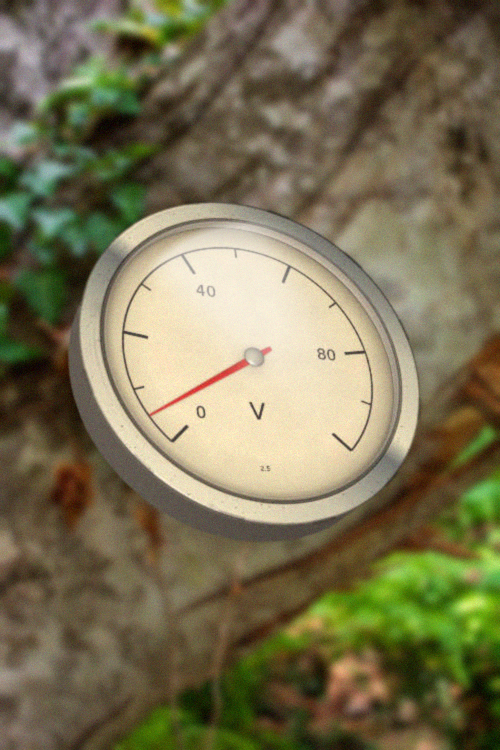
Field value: value=5 unit=V
